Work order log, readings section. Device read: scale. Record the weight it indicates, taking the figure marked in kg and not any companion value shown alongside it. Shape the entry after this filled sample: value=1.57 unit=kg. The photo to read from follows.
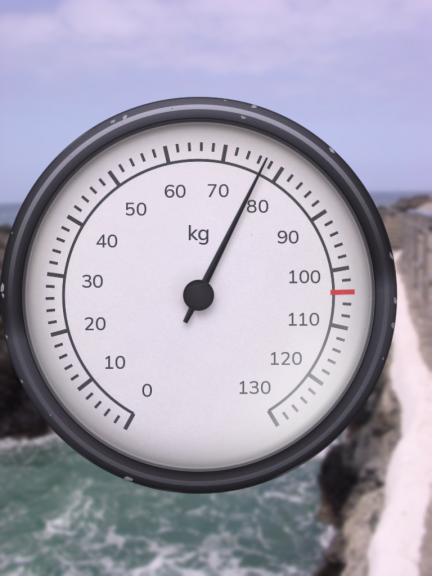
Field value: value=77 unit=kg
